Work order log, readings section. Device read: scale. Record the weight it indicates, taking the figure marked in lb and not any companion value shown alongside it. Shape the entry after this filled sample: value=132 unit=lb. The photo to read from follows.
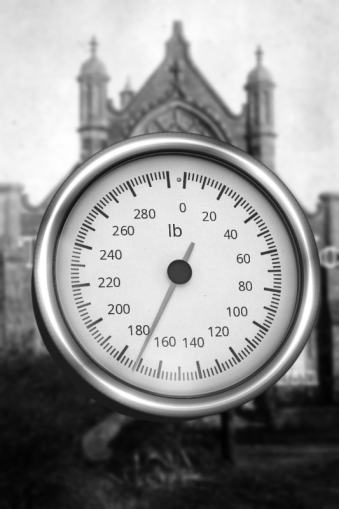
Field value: value=172 unit=lb
